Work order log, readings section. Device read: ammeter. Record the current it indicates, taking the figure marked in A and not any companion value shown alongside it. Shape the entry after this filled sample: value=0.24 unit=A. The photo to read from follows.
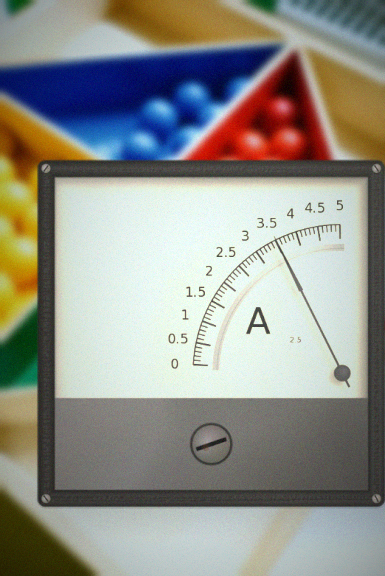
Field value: value=3.5 unit=A
